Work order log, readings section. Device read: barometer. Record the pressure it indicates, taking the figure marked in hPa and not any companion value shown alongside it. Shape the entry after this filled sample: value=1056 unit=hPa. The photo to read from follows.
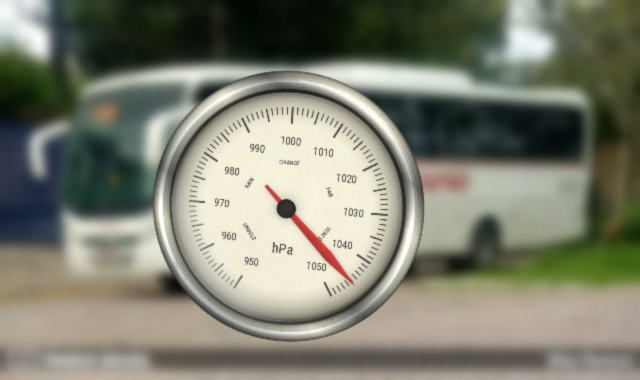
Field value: value=1045 unit=hPa
